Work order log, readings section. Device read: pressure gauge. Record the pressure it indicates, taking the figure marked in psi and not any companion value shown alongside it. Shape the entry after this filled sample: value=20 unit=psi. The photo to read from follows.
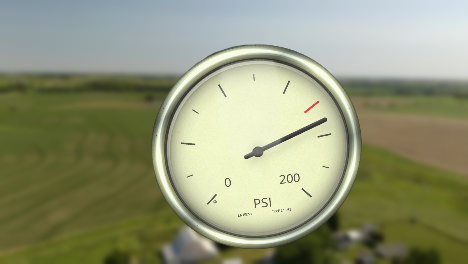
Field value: value=150 unit=psi
